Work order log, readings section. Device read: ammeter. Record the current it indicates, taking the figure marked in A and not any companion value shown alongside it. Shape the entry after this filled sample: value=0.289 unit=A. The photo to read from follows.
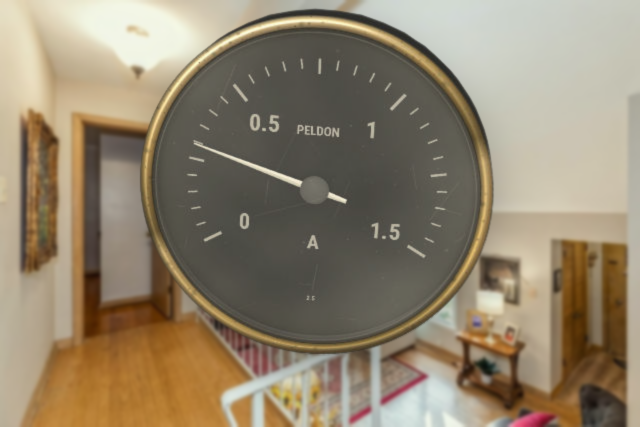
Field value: value=0.3 unit=A
